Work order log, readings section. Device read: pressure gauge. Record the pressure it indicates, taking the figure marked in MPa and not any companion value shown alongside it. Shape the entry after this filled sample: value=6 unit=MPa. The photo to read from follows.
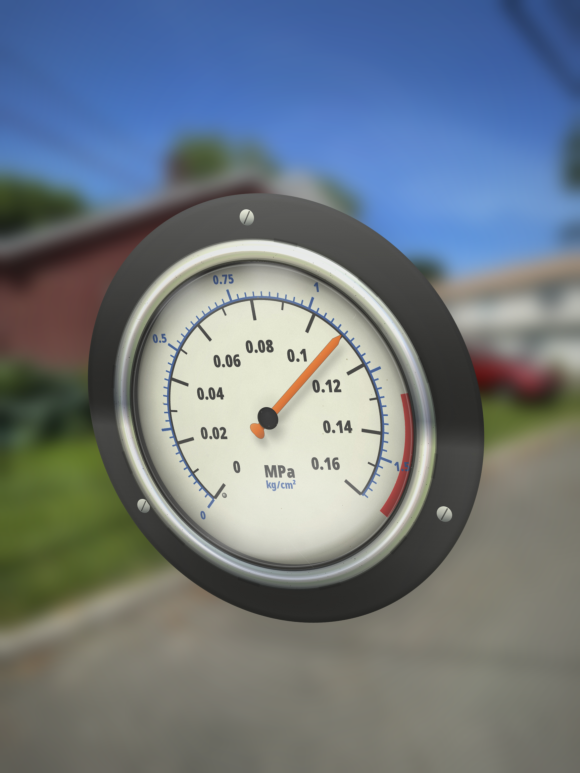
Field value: value=0.11 unit=MPa
